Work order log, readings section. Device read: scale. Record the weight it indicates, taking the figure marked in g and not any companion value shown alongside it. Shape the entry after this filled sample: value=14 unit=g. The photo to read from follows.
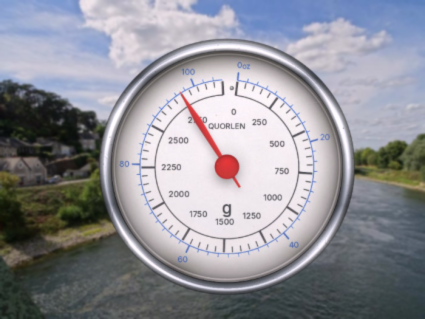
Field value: value=2750 unit=g
